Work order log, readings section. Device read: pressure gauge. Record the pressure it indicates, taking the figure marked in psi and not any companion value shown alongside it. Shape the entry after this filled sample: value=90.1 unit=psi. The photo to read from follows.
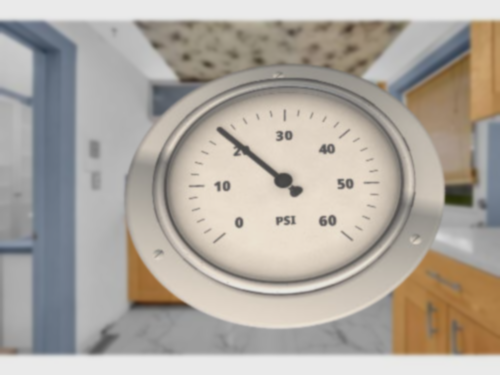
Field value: value=20 unit=psi
